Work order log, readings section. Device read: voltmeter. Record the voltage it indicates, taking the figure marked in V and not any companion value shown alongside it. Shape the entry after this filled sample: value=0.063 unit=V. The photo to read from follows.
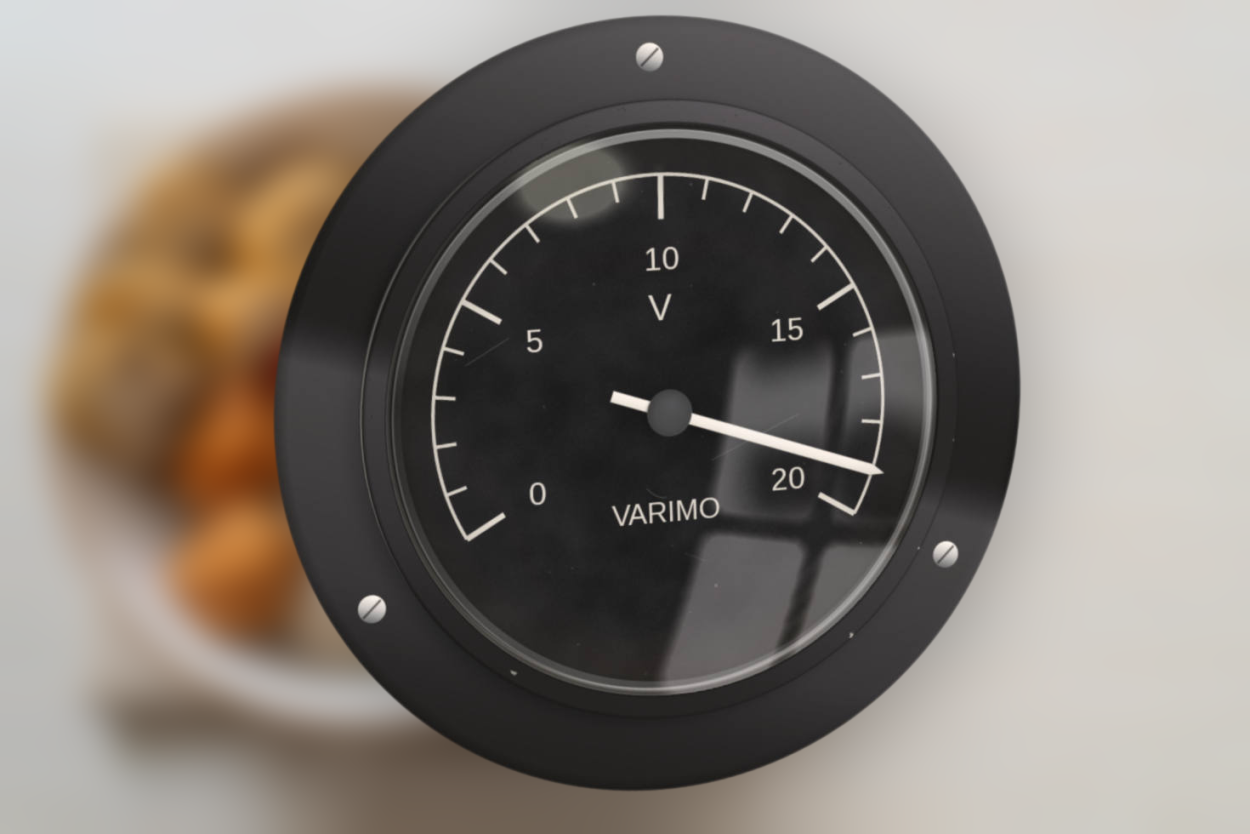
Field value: value=19 unit=V
